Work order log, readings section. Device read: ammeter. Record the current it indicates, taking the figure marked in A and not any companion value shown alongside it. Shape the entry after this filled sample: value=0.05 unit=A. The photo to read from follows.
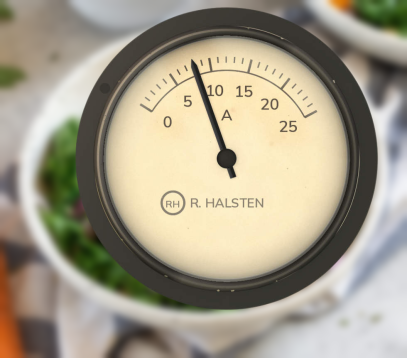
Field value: value=8 unit=A
